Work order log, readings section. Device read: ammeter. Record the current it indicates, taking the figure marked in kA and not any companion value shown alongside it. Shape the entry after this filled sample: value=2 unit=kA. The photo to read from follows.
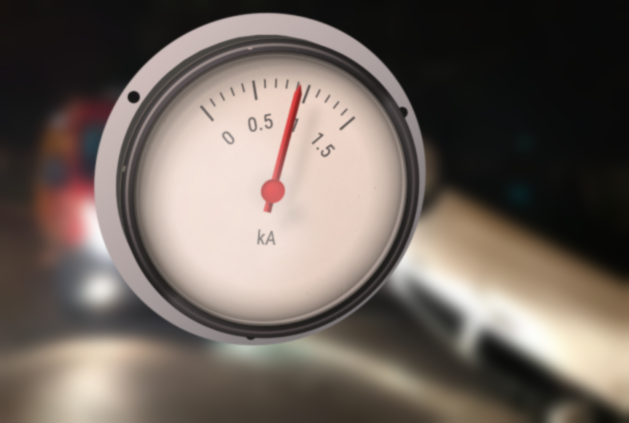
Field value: value=0.9 unit=kA
